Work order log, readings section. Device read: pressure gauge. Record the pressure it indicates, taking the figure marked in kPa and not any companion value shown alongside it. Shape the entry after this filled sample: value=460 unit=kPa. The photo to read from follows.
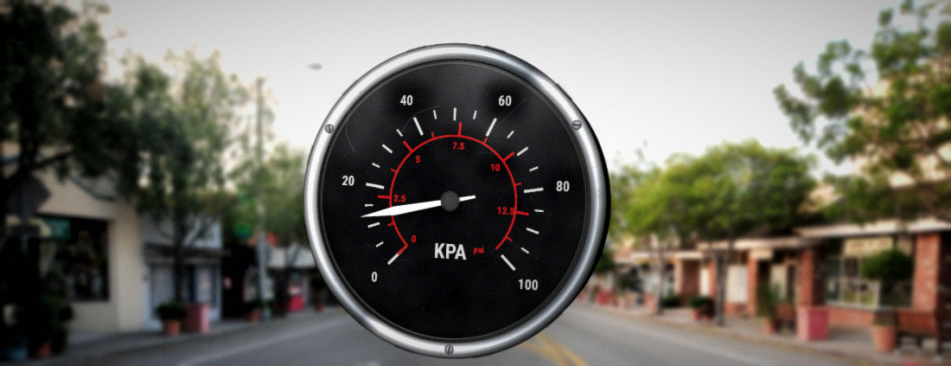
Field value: value=12.5 unit=kPa
